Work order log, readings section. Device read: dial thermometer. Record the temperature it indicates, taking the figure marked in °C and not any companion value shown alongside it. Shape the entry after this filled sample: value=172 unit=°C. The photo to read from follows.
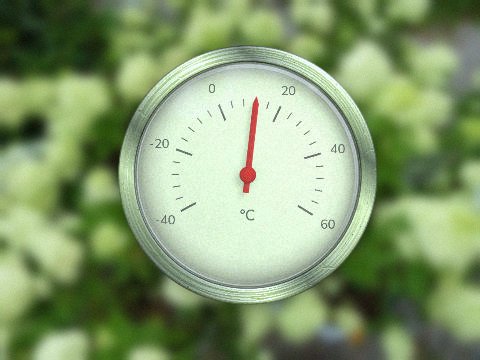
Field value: value=12 unit=°C
